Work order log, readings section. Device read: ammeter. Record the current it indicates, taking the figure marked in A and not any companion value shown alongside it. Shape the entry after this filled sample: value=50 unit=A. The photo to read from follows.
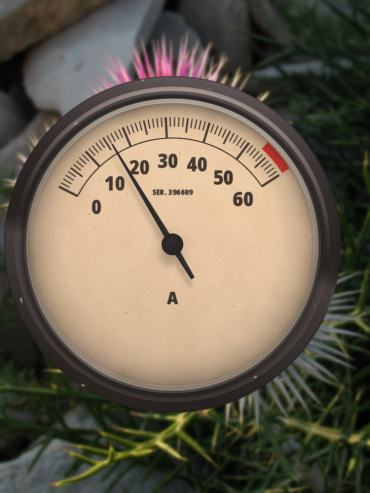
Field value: value=16 unit=A
